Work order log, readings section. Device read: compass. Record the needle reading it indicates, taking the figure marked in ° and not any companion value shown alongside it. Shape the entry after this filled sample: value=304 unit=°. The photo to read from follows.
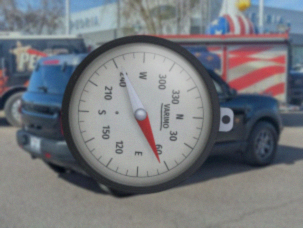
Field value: value=65 unit=°
